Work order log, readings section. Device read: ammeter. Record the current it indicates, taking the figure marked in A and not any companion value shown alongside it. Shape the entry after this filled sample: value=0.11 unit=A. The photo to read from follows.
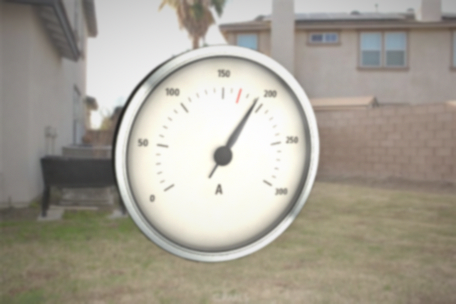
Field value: value=190 unit=A
